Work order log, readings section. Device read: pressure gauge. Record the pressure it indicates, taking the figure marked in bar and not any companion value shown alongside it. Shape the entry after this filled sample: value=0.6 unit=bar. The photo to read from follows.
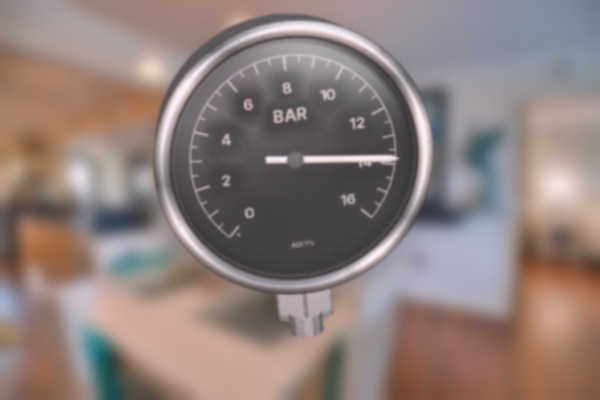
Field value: value=13.75 unit=bar
